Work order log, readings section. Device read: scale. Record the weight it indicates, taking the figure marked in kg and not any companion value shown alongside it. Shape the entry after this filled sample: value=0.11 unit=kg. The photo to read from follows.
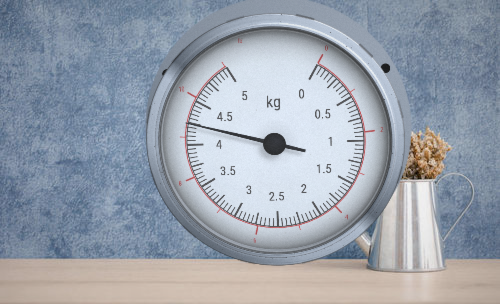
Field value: value=4.25 unit=kg
